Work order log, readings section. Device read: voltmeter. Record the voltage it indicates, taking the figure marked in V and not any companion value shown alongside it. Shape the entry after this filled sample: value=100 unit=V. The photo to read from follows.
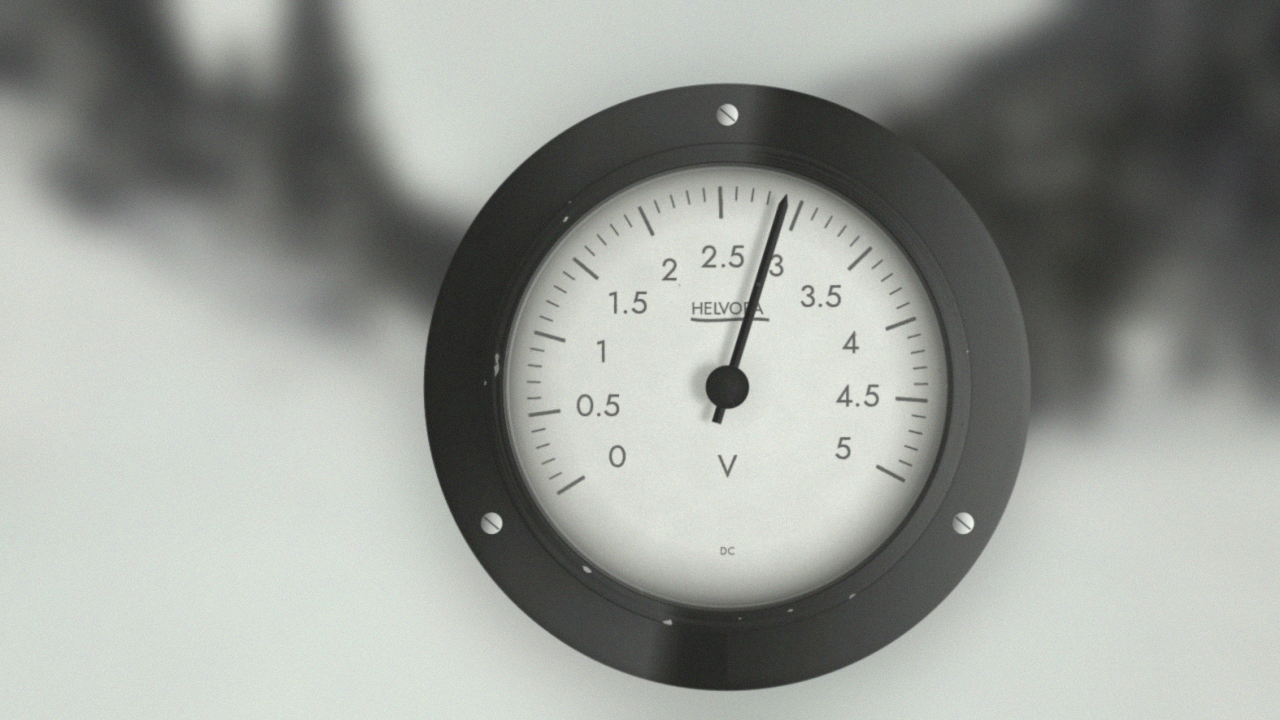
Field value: value=2.9 unit=V
